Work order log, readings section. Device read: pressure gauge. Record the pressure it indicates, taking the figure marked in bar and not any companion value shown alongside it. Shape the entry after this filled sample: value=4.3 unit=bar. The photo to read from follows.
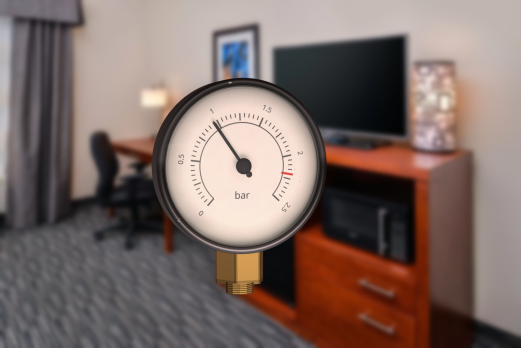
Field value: value=0.95 unit=bar
